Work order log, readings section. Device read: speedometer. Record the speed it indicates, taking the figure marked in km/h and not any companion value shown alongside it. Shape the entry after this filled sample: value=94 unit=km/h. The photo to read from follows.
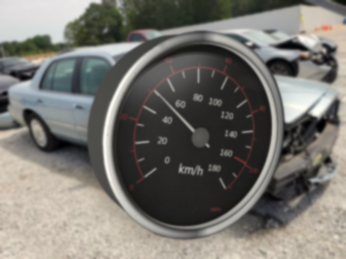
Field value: value=50 unit=km/h
